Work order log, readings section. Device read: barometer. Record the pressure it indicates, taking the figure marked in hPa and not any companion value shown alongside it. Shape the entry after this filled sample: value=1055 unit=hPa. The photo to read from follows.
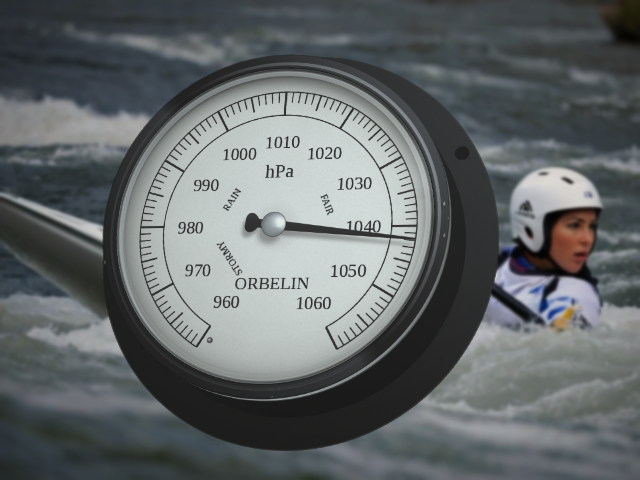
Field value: value=1042 unit=hPa
